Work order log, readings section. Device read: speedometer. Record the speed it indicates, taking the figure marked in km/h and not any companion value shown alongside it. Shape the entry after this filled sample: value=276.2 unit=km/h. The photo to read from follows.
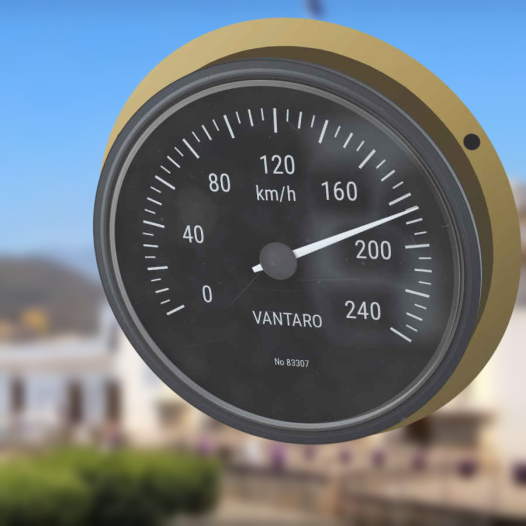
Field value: value=185 unit=km/h
